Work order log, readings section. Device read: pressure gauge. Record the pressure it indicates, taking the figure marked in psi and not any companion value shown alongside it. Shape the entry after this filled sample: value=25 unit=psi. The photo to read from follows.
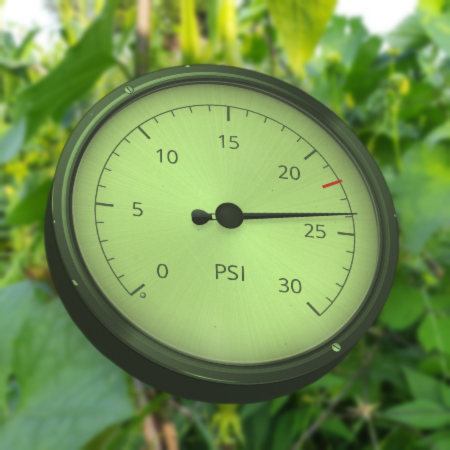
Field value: value=24 unit=psi
